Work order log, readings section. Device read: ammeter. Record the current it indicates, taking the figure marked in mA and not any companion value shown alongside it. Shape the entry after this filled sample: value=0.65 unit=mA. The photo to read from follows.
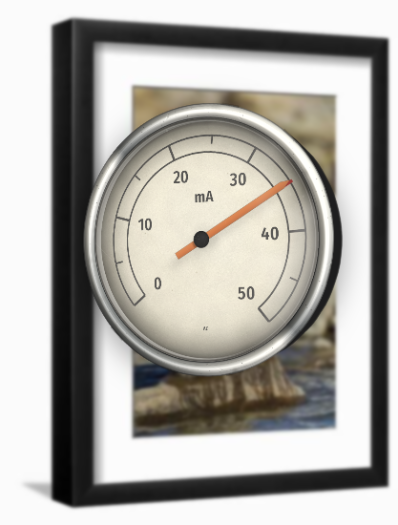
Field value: value=35 unit=mA
